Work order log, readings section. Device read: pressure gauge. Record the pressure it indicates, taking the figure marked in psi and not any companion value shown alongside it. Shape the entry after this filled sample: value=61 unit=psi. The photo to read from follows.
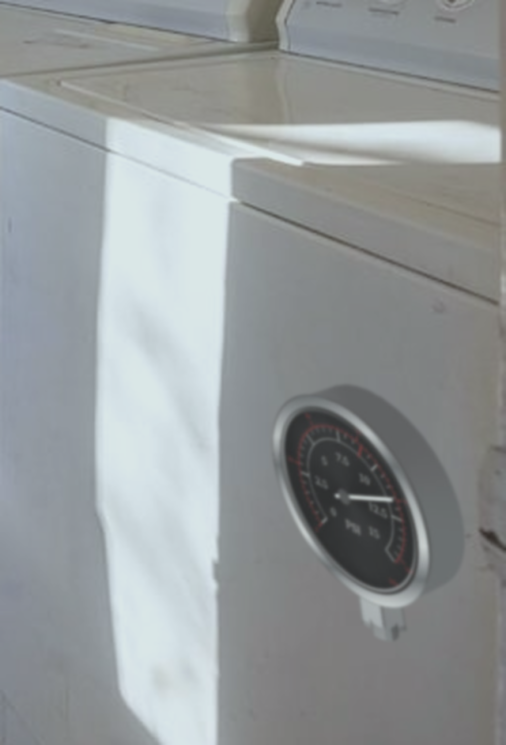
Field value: value=11.5 unit=psi
